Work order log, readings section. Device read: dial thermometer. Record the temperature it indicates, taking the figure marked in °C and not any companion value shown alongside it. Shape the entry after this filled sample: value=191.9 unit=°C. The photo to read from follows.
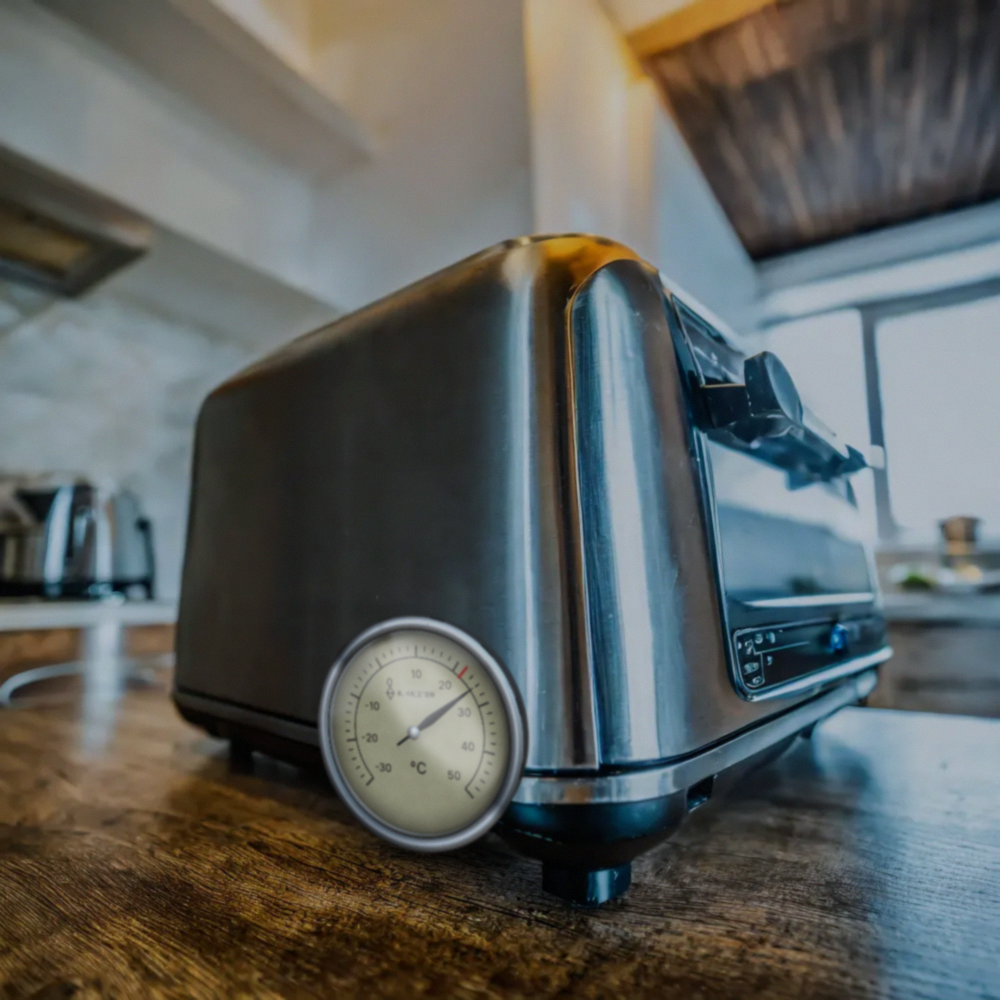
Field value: value=26 unit=°C
